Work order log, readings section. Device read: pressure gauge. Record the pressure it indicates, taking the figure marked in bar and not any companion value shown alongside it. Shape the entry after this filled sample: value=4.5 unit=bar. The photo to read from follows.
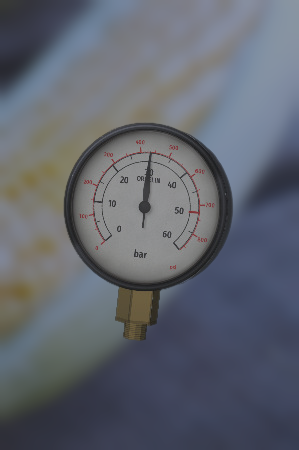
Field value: value=30 unit=bar
